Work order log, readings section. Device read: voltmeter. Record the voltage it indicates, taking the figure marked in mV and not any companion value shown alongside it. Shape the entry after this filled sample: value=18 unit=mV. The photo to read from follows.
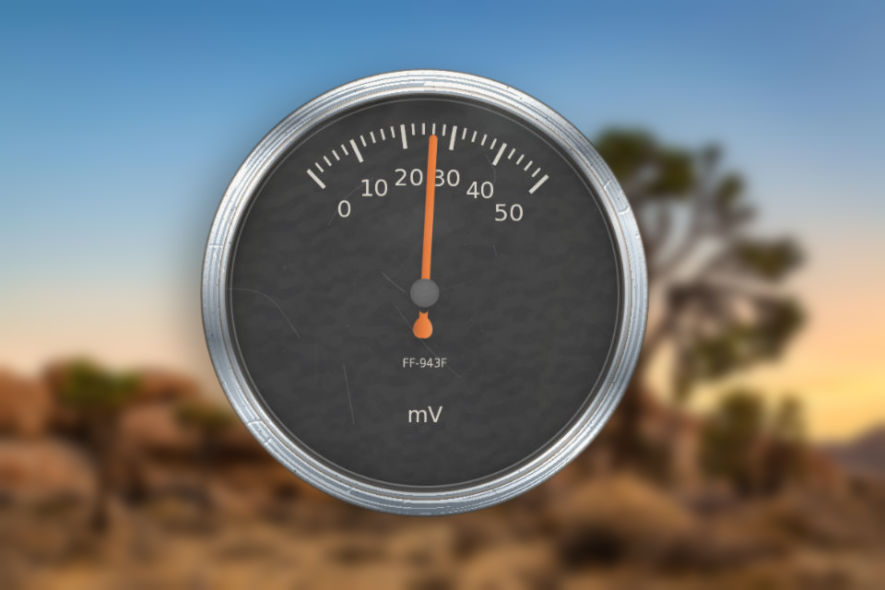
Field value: value=26 unit=mV
